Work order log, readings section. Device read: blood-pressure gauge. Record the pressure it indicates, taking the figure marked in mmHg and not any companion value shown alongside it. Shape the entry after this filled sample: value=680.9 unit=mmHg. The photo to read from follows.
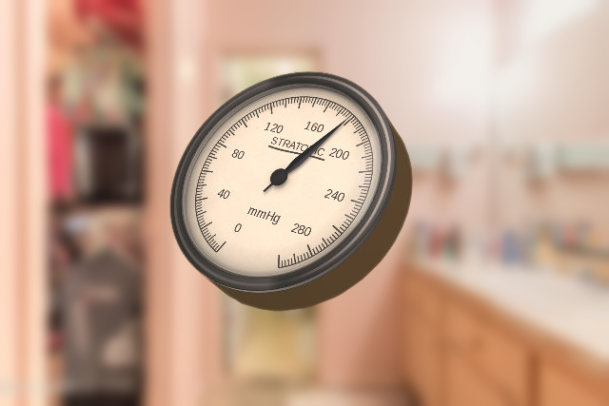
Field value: value=180 unit=mmHg
